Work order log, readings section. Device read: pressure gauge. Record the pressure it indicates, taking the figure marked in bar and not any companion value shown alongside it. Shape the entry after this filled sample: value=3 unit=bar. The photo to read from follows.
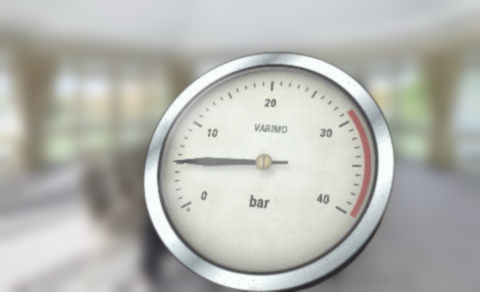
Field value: value=5 unit=bar
